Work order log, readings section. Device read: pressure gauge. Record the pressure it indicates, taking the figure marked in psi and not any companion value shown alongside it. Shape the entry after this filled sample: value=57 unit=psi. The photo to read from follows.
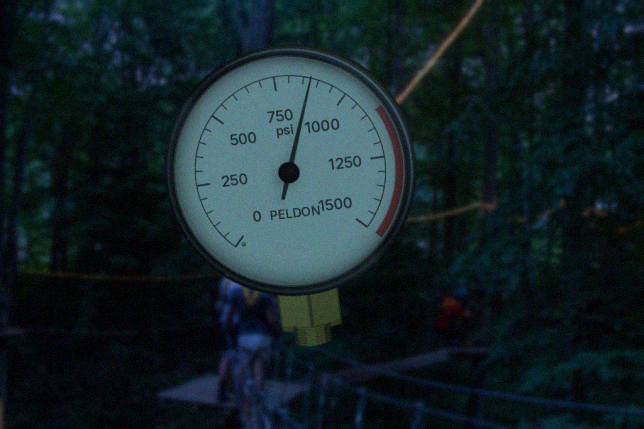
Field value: value=875 unit=psi
